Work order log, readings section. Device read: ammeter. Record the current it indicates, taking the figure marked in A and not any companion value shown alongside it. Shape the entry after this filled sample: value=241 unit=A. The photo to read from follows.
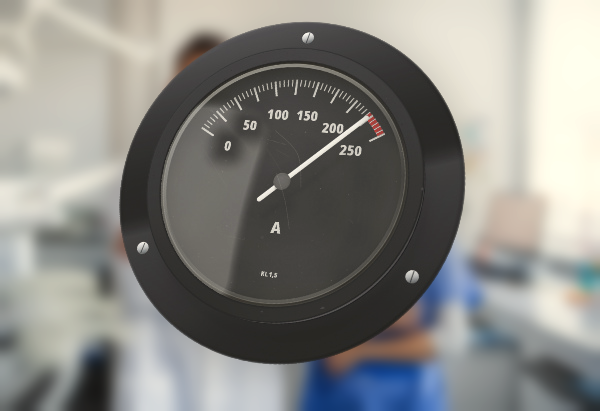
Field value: value=225 unit=A
